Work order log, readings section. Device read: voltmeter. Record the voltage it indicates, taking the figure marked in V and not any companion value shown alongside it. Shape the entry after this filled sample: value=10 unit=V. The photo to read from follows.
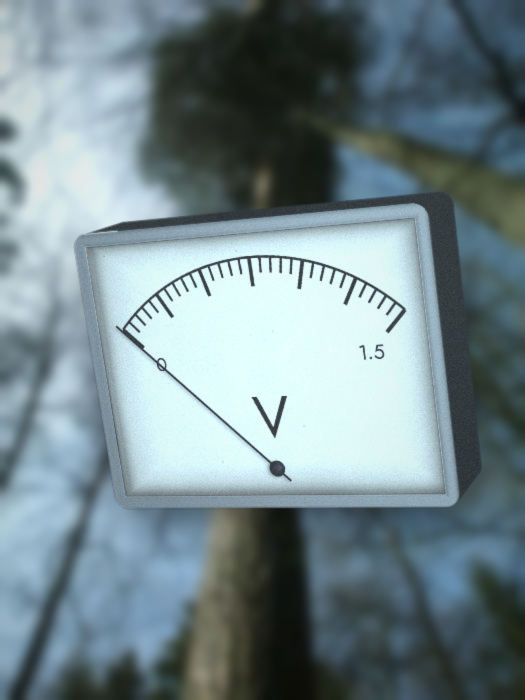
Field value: value=0 unit=V
